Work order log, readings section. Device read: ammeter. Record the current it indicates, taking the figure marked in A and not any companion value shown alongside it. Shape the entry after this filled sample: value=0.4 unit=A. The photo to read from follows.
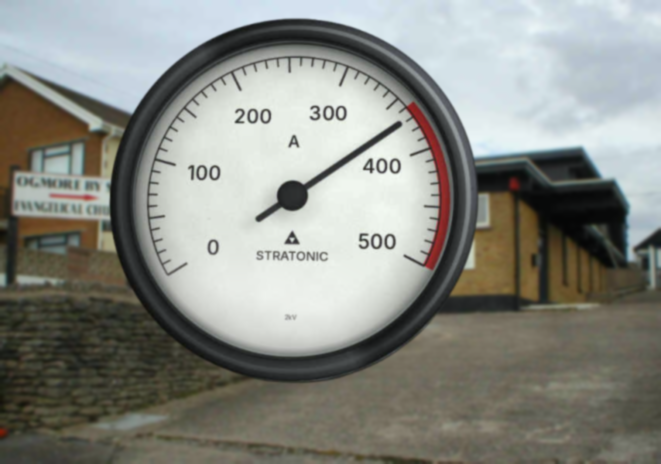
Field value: value=370 unit=A
